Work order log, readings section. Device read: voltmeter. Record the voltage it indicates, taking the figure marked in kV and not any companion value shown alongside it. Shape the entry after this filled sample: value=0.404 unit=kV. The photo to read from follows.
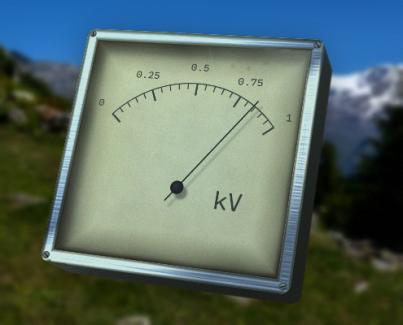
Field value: value=0.85 unit=kV
